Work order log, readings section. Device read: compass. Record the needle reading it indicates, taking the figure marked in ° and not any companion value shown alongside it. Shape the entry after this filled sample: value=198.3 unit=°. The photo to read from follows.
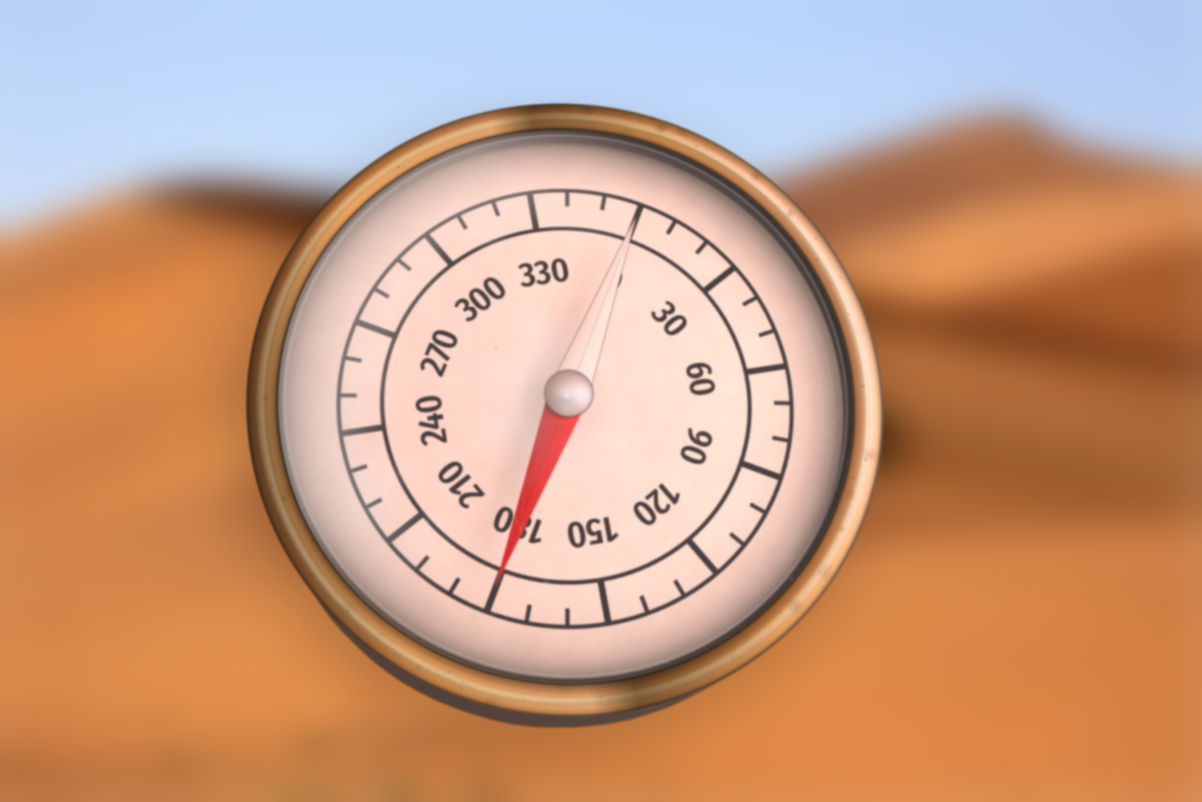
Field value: value=180 unit=°
